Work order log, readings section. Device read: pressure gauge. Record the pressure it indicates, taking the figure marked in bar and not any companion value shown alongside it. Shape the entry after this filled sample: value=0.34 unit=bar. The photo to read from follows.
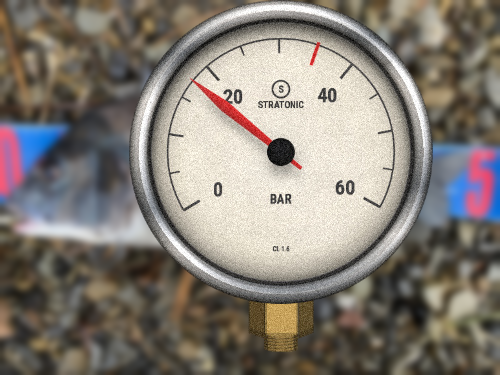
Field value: value=17.5 unit=bar
